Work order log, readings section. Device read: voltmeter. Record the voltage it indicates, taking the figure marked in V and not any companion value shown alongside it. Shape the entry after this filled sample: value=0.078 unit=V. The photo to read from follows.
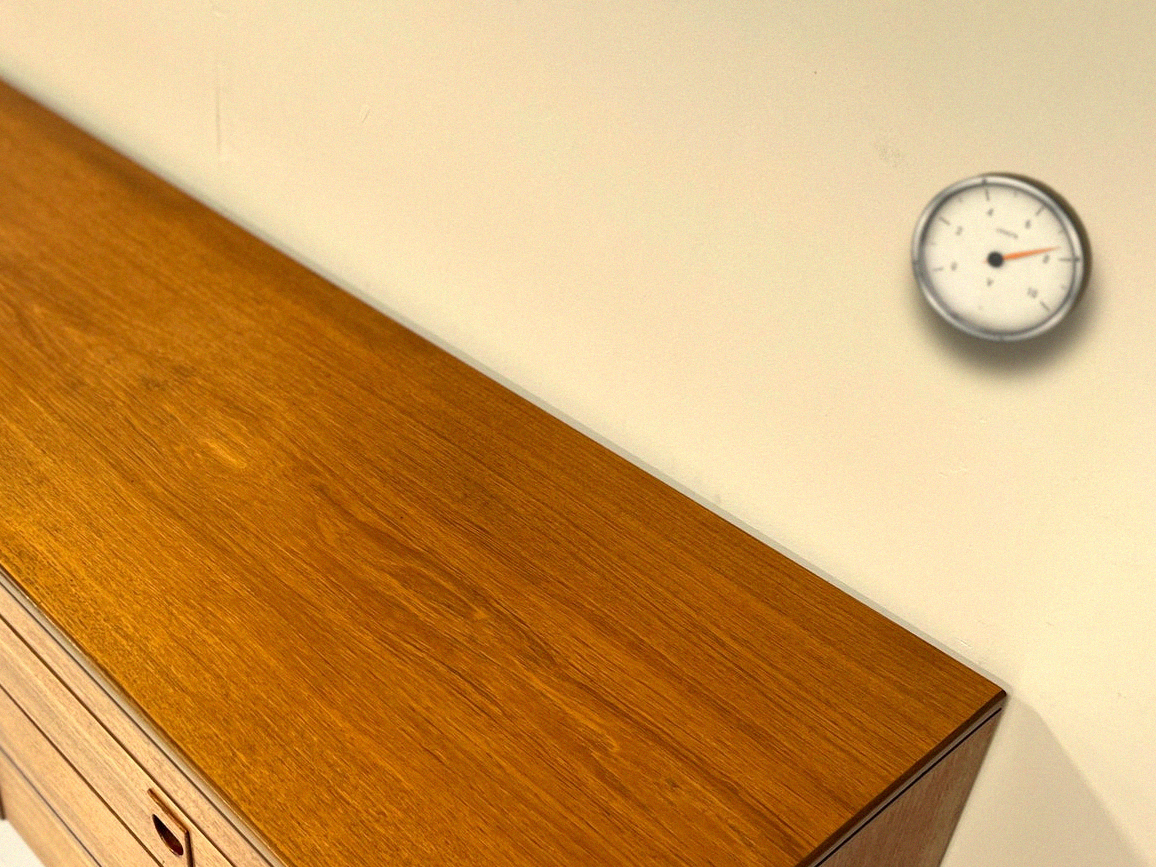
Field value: value=7.5 unit=V
